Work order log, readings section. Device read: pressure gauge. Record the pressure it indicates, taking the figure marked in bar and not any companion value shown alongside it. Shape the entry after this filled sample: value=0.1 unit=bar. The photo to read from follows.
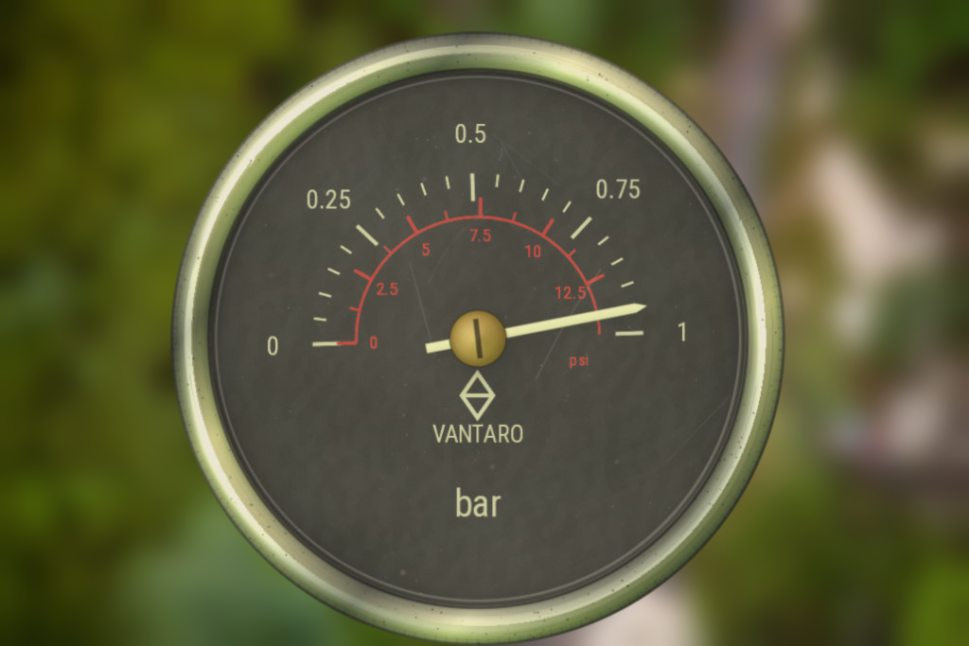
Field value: value=0.95 unit=bar
